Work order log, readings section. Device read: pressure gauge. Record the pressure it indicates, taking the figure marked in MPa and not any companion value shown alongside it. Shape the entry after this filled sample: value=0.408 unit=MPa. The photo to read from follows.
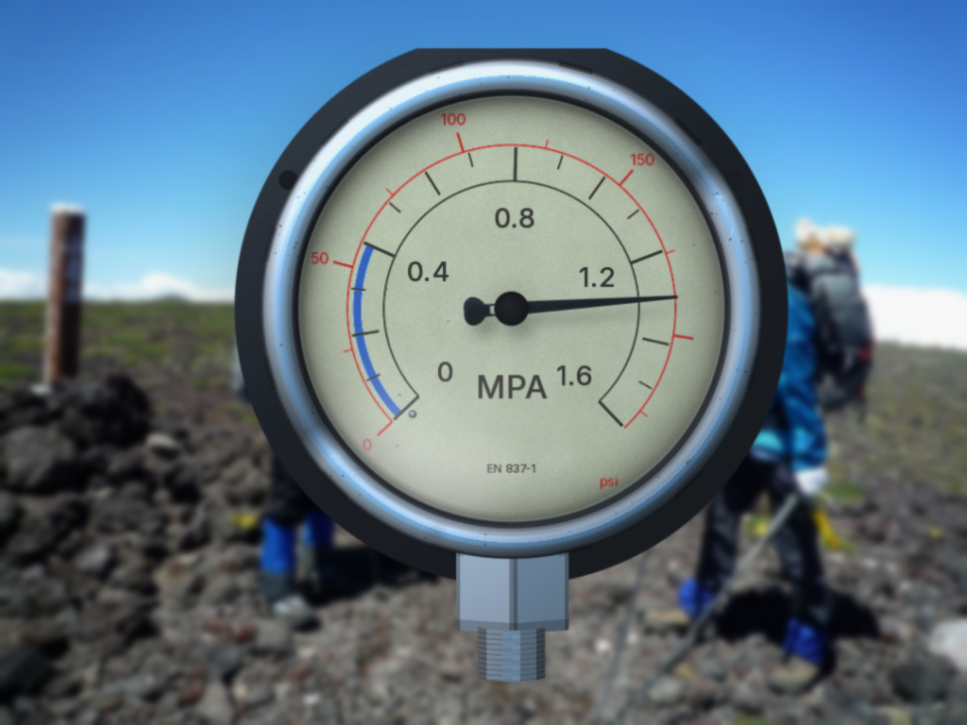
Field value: value=1.3 unit=MPa
